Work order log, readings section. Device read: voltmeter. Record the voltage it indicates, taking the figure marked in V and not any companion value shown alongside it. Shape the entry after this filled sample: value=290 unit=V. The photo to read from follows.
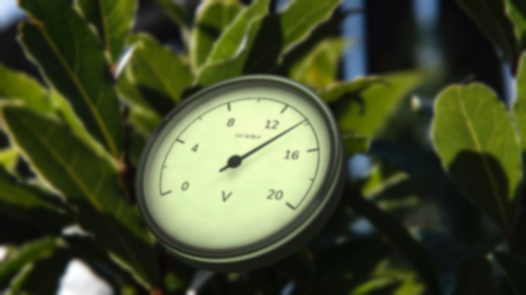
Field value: value=14 unit=V
